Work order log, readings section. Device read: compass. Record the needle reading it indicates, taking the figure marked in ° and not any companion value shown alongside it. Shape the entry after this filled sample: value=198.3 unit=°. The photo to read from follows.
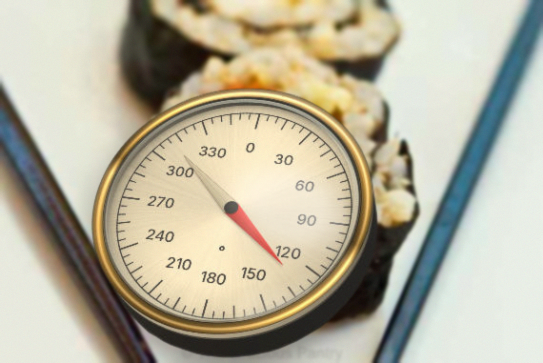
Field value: value=130 unit=°
